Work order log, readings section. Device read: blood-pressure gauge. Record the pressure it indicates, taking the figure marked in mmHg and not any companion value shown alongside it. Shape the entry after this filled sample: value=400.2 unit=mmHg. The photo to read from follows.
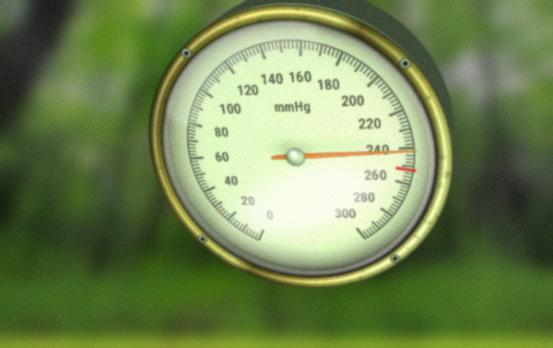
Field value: value=240 unit=mmHg
